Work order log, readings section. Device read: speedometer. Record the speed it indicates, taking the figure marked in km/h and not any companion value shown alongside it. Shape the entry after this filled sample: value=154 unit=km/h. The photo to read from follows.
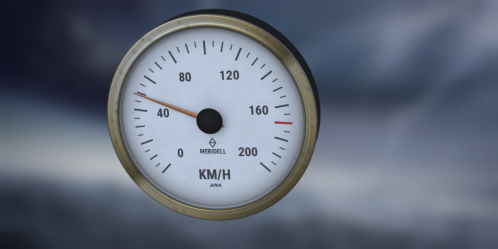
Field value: value=50 unit=km/h
